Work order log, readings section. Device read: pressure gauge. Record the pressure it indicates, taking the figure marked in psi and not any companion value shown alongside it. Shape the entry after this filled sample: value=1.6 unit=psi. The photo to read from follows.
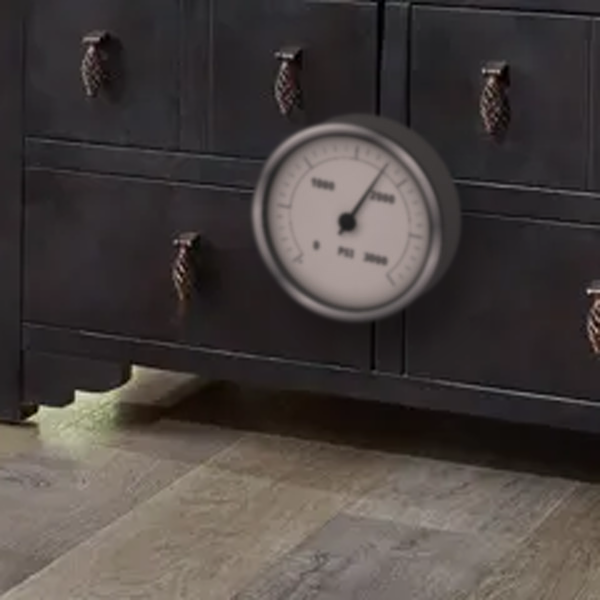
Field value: value=1800 unit=psi
